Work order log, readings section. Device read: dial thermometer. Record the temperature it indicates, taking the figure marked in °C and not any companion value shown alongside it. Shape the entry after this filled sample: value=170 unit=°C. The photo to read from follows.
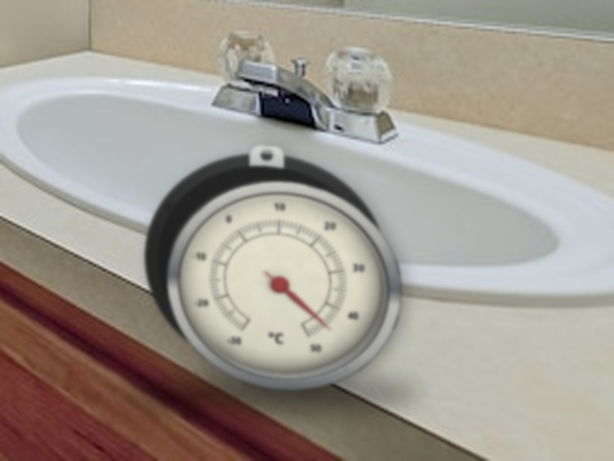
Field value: value=45 unit=°C
